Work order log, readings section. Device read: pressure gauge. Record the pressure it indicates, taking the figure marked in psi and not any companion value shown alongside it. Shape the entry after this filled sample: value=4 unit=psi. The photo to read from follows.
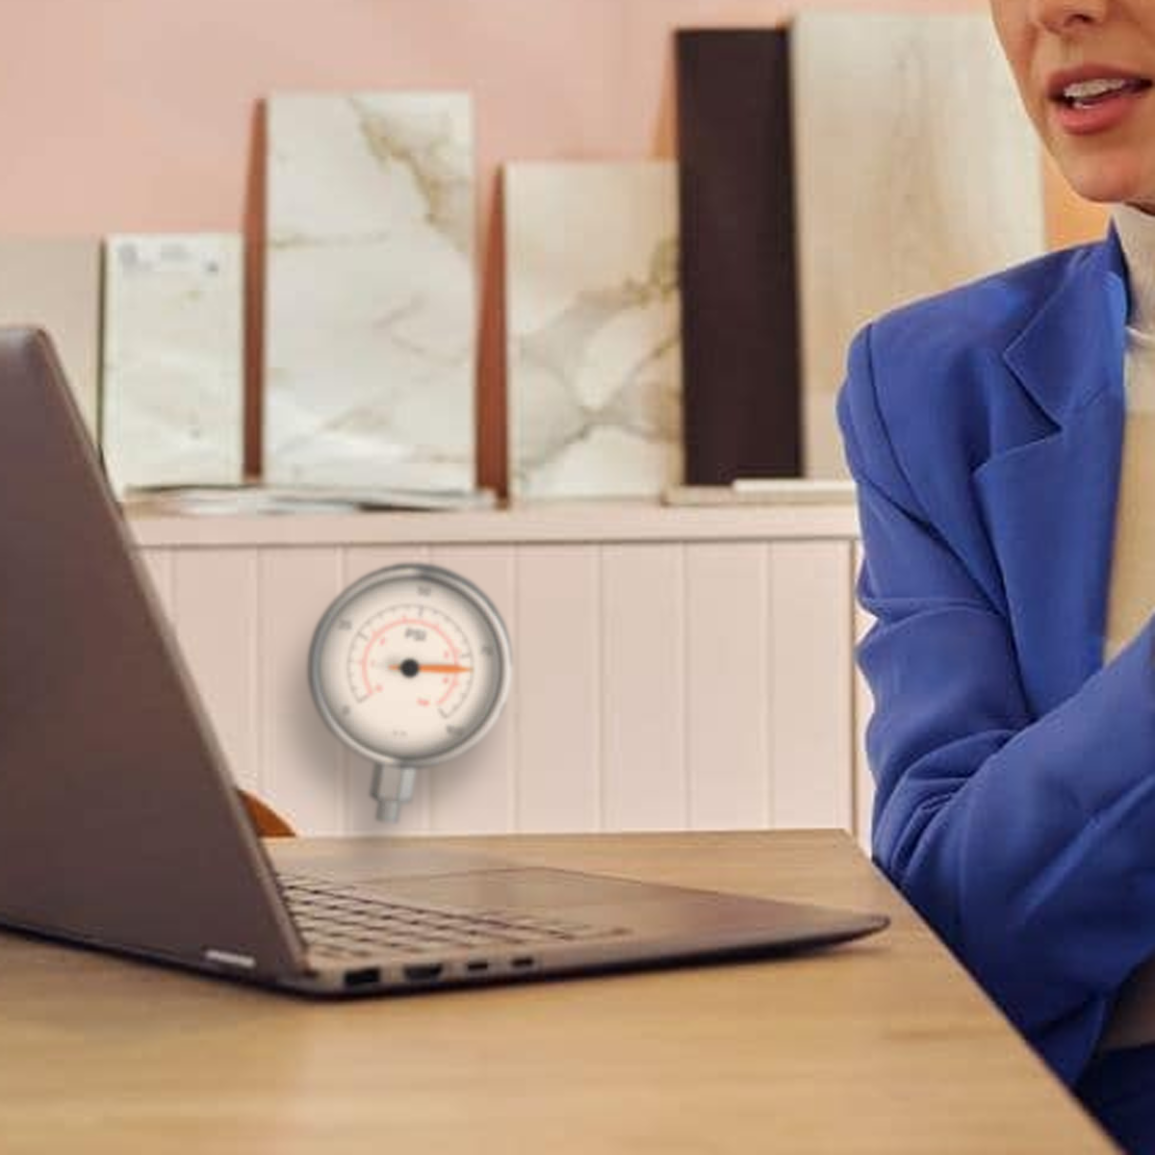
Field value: value=80 unit=psi
